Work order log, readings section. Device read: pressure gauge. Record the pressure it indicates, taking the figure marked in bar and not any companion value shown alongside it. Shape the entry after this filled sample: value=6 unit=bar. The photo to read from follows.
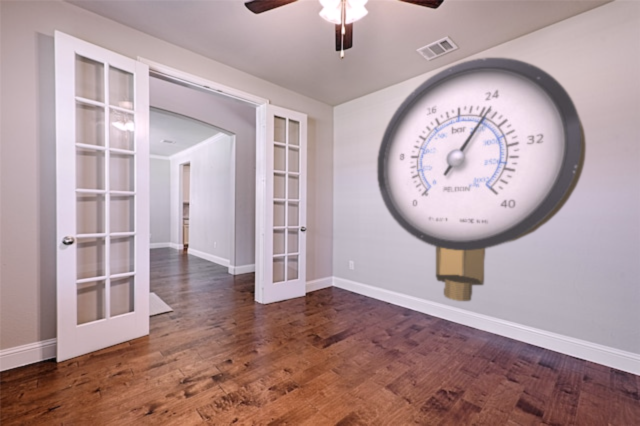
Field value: value=25 unit=bar
